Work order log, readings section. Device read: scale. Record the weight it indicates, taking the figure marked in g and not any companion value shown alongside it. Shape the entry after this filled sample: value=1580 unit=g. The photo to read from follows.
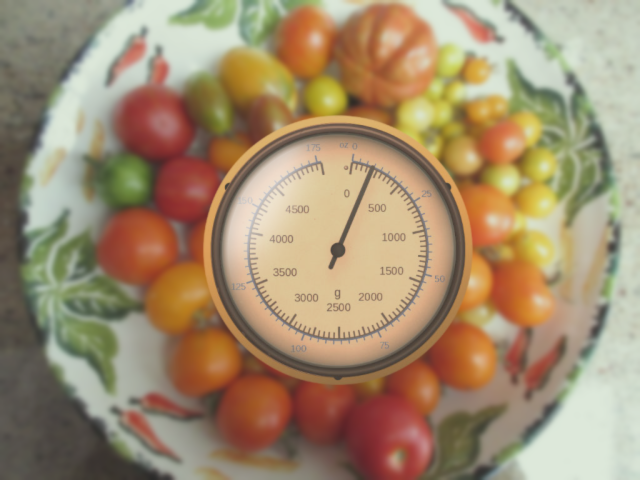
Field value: value=200 unit=g
